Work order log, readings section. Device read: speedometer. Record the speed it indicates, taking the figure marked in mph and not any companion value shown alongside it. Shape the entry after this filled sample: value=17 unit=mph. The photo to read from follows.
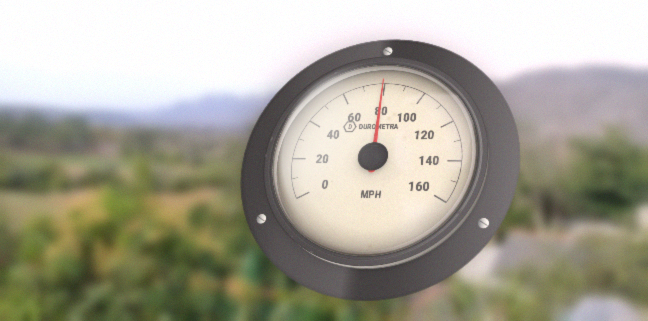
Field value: value=80 unit=mph
